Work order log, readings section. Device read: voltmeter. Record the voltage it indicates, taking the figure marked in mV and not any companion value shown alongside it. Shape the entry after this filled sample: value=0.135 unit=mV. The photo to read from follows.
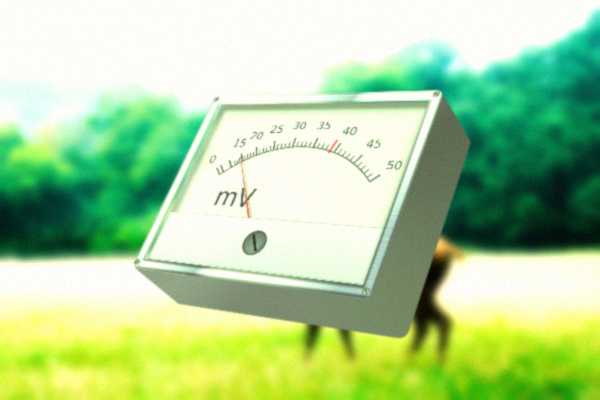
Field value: value=15 unit=mV
